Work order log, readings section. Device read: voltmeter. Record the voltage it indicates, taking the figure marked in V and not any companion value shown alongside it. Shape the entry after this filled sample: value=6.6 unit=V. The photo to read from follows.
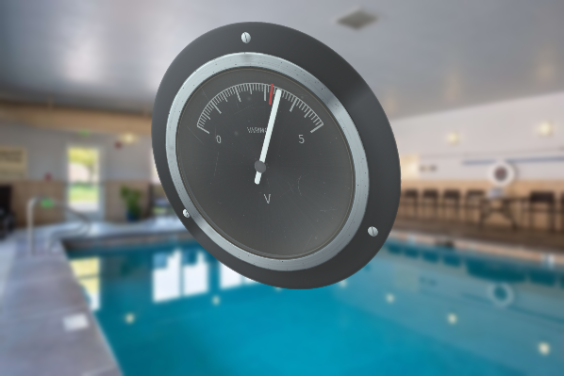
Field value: value=3.5 unit=V
